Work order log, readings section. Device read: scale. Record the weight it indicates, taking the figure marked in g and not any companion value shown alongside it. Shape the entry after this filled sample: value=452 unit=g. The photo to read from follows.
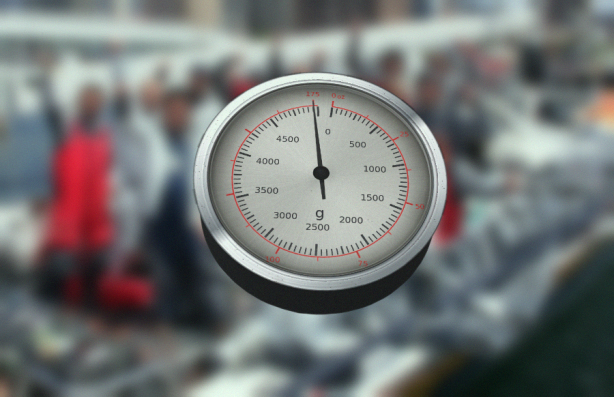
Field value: value=4950 unit=g
